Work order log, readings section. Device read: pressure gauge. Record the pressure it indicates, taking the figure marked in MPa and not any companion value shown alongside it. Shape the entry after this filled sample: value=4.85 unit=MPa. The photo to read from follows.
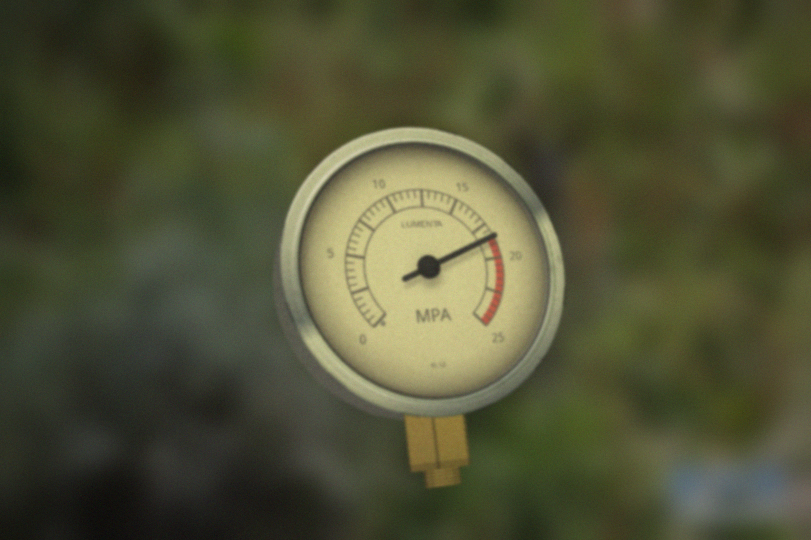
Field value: value=18.5 unit=MPa
